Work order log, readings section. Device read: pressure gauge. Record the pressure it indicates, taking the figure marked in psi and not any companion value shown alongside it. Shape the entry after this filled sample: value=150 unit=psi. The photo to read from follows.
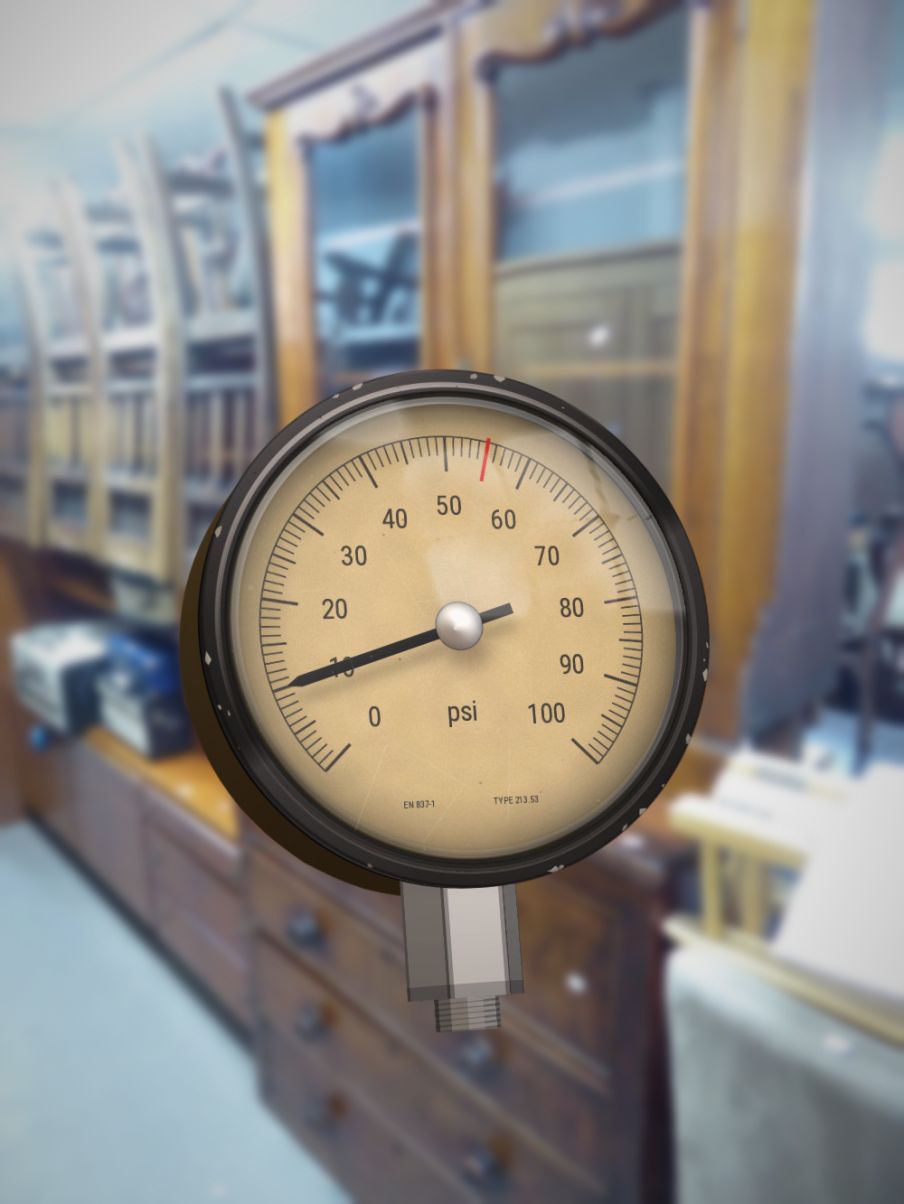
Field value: value=10 unit=psi
